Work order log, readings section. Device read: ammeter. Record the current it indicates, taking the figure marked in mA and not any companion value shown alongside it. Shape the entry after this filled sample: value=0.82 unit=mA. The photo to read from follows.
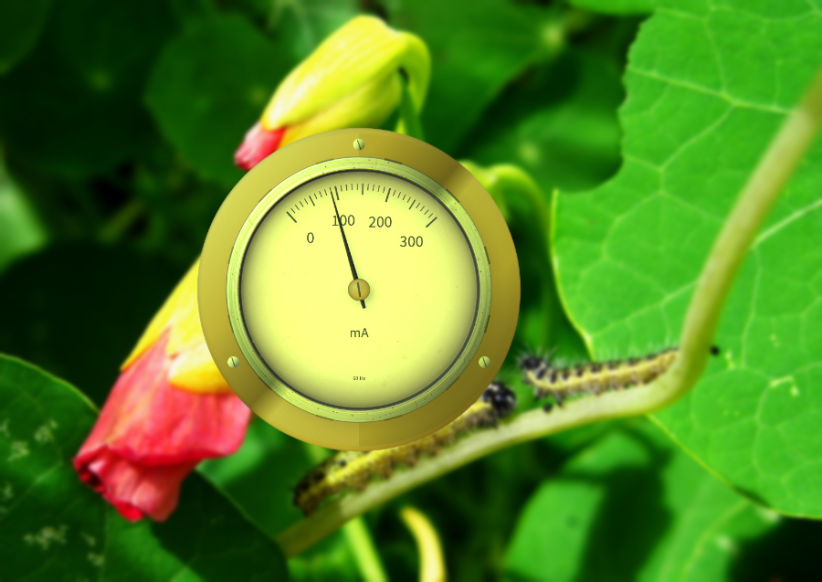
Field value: value=90 unit=mA
